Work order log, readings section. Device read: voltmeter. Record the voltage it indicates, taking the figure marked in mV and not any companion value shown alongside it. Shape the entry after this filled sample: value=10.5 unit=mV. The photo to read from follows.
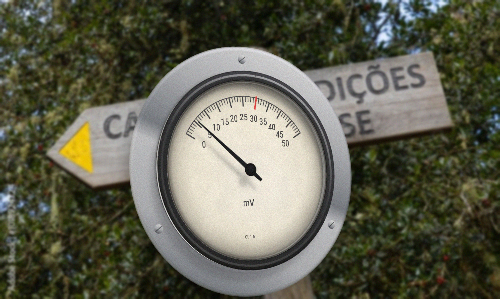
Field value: value=5 unit=mV
